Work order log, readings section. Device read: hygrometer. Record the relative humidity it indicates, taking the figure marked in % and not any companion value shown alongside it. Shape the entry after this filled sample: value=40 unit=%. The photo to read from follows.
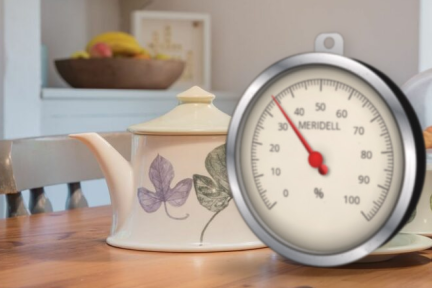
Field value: value=35 unit=%
